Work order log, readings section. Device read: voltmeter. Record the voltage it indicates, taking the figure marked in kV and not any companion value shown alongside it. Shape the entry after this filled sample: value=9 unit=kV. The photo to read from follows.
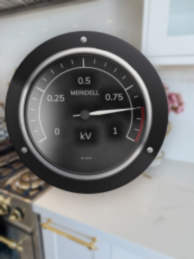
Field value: value=0.85 unit=kV
